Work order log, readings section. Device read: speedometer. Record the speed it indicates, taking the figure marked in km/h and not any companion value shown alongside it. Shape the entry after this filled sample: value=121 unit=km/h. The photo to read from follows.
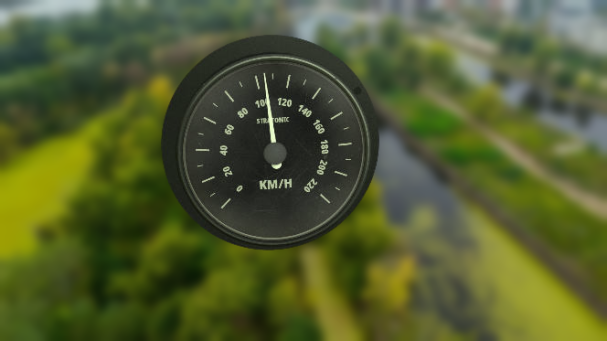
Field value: value=105 unit=km/h
